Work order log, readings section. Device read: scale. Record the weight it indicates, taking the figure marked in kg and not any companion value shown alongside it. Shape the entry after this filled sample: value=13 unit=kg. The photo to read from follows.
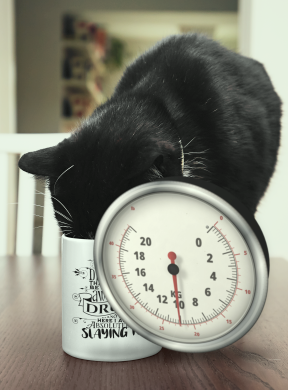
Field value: value=10 unit=kg
